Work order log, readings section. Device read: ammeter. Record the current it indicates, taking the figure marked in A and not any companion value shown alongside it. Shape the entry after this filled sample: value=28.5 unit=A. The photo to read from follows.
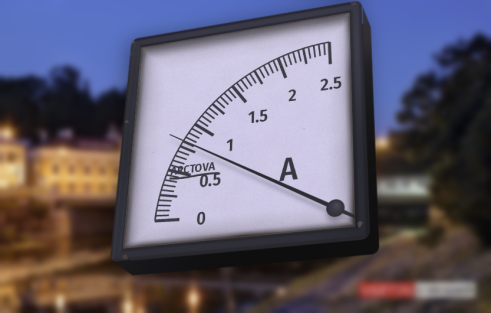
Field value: value=0.8 unit=A
